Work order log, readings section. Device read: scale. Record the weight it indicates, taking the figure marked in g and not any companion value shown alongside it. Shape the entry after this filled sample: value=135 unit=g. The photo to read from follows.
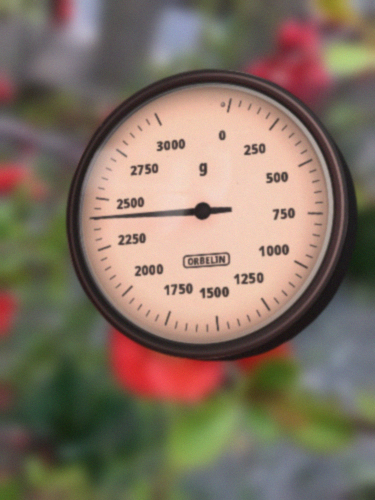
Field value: value=2400 unit=g
